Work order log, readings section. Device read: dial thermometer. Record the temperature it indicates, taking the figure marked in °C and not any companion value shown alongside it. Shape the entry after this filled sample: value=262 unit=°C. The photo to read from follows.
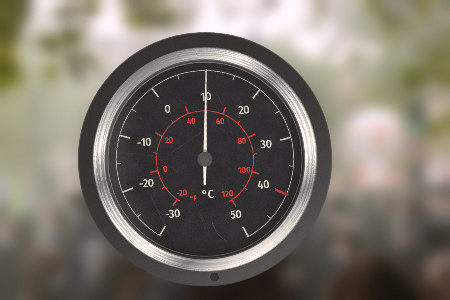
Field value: value=10 unit=°C
